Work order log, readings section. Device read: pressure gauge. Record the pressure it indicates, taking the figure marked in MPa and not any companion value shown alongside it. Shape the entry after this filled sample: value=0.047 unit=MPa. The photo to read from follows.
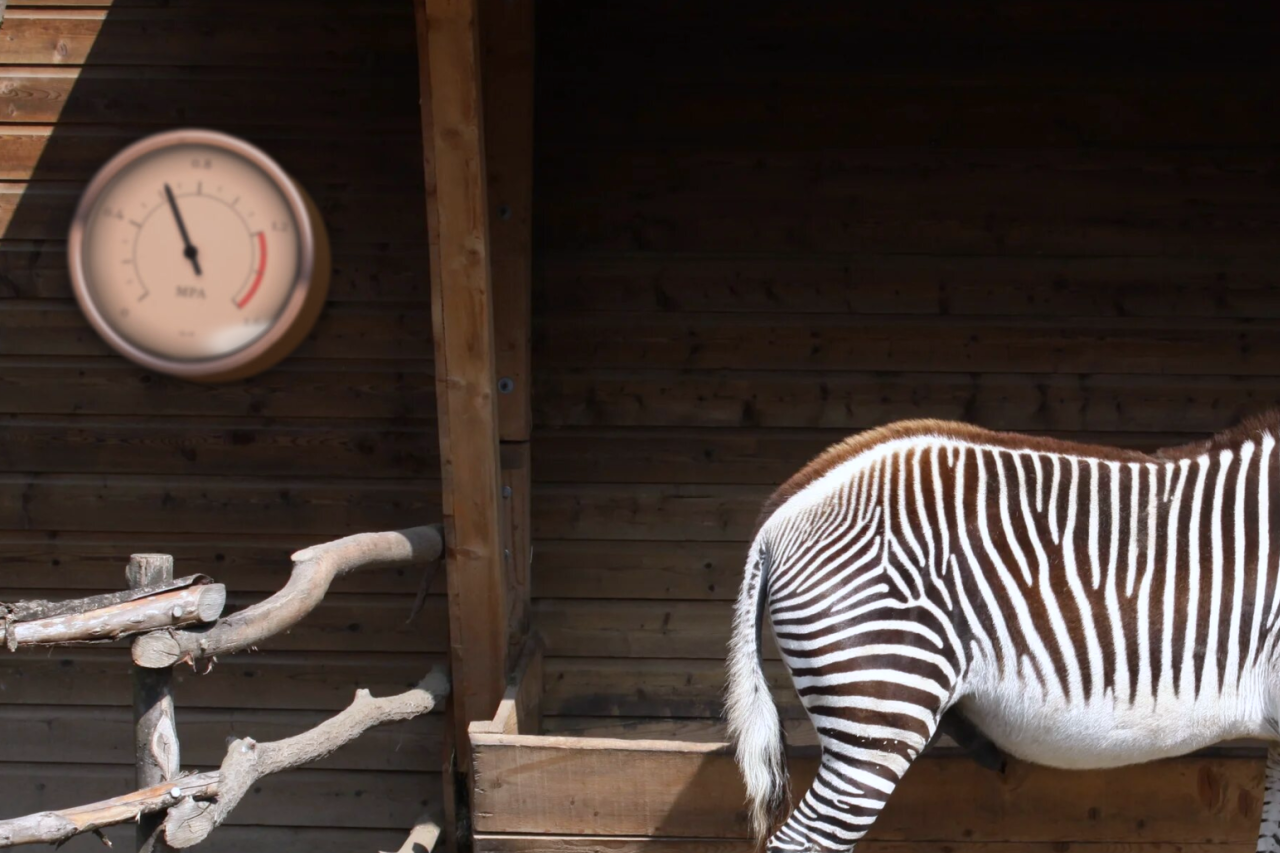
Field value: value=0.65 unit=MPa
